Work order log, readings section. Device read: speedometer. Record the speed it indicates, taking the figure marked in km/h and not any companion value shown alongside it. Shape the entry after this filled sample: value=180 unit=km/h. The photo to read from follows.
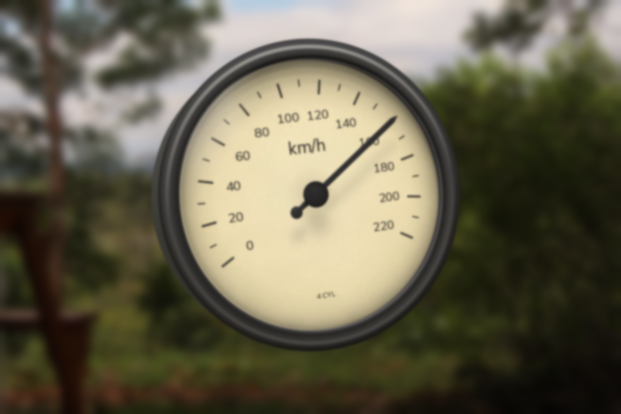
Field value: value=160 unit=km/h
